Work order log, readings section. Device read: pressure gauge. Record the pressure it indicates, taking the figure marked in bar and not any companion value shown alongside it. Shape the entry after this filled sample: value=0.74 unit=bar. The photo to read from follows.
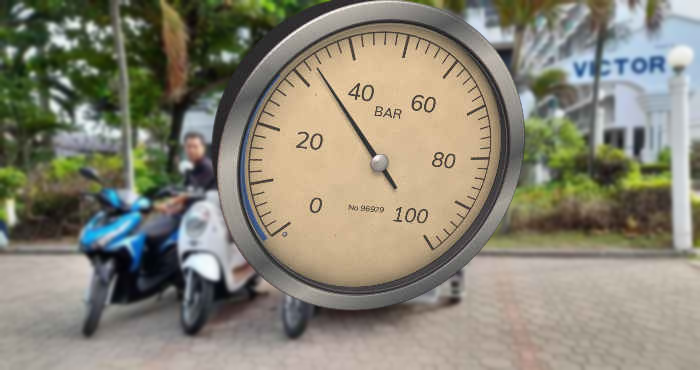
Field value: value=33 unit=bar
